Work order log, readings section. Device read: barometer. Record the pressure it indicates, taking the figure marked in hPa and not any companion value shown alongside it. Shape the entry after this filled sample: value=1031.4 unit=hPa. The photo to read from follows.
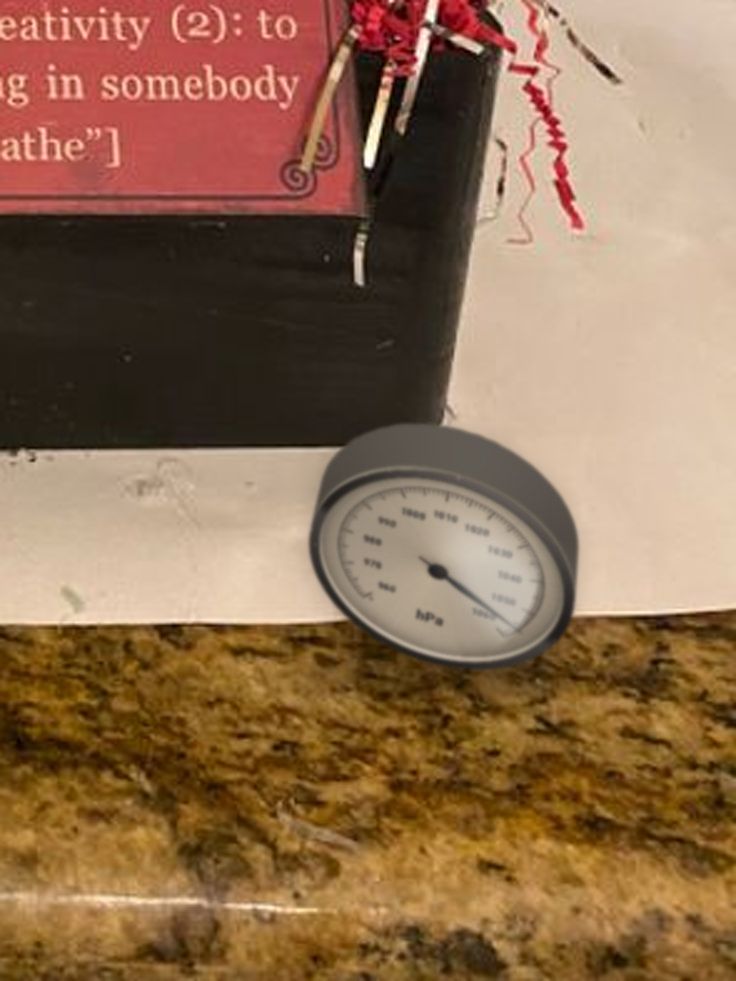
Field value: value=1055 unit=hPa
